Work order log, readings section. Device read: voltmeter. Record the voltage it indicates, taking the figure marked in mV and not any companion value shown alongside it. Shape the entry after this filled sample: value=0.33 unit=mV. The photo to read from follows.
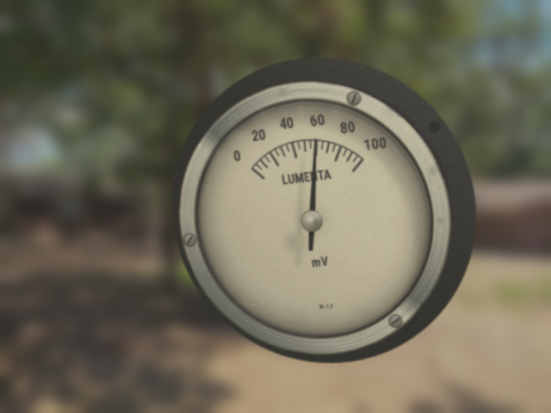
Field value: value=60 unit=mV
